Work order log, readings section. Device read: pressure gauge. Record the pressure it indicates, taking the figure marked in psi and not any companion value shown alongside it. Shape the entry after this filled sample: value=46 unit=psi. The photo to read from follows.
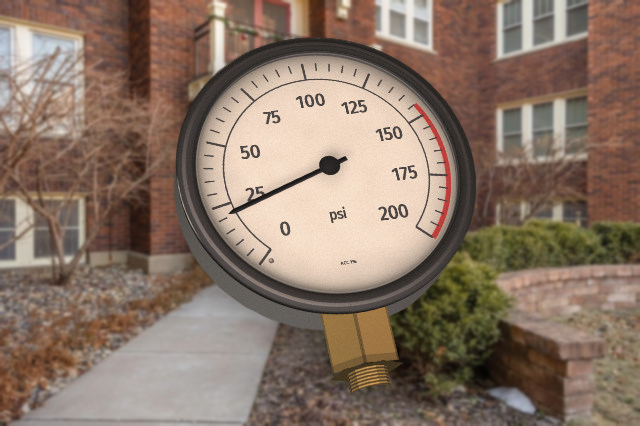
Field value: value=20 unit=psi
